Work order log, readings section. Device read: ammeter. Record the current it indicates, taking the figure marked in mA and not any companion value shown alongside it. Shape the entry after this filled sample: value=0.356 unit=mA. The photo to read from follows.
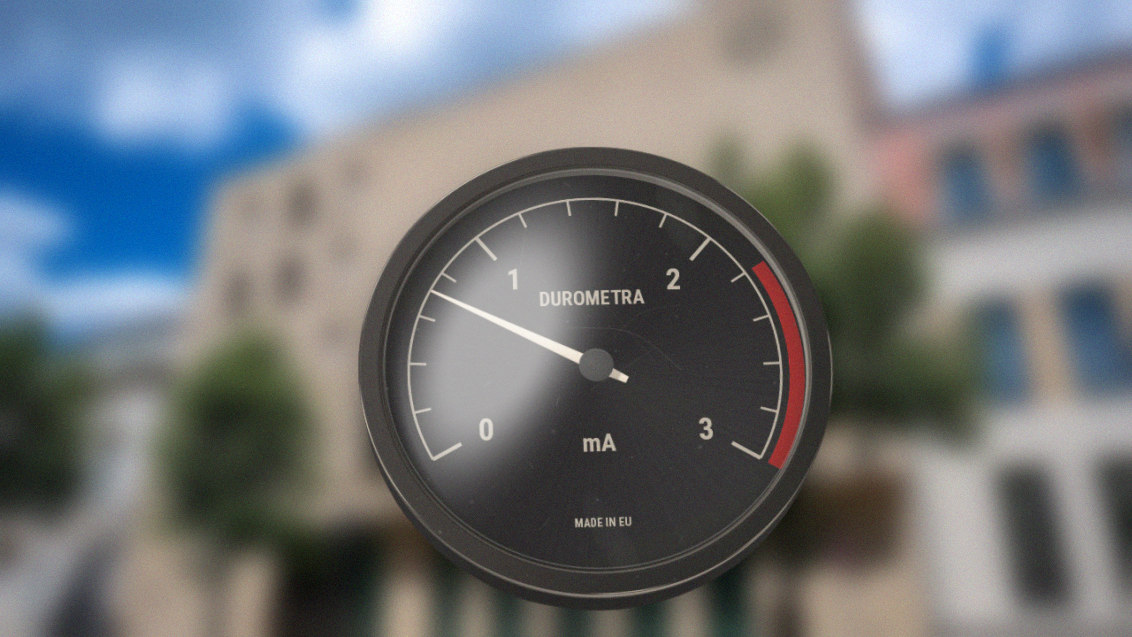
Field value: value=0.7 unit=mA
